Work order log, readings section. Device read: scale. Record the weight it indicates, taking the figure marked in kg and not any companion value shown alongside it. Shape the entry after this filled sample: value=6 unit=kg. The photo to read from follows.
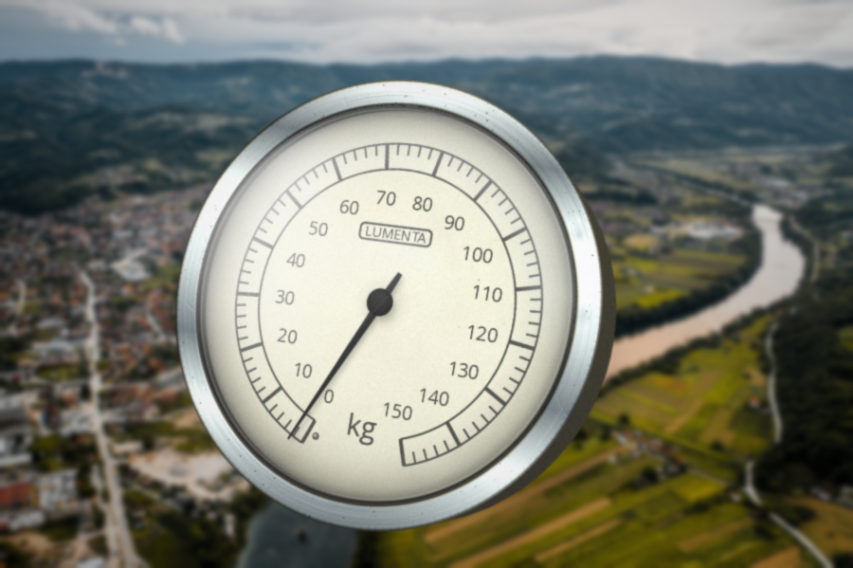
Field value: value=2 unit=kg
